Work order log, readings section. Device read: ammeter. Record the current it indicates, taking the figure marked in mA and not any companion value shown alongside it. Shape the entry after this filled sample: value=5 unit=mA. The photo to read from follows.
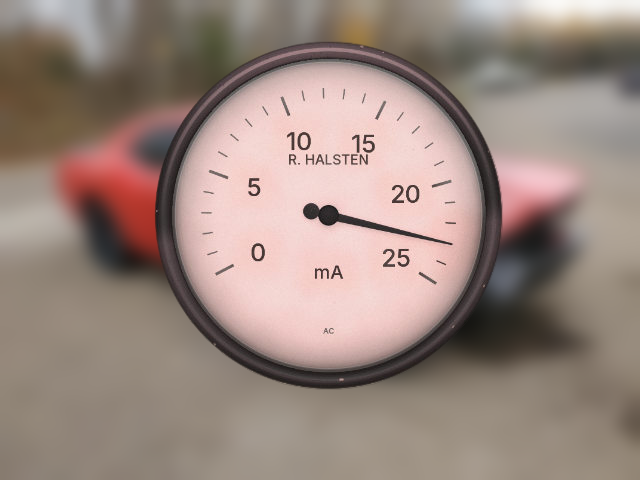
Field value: value=23 unit=mA
